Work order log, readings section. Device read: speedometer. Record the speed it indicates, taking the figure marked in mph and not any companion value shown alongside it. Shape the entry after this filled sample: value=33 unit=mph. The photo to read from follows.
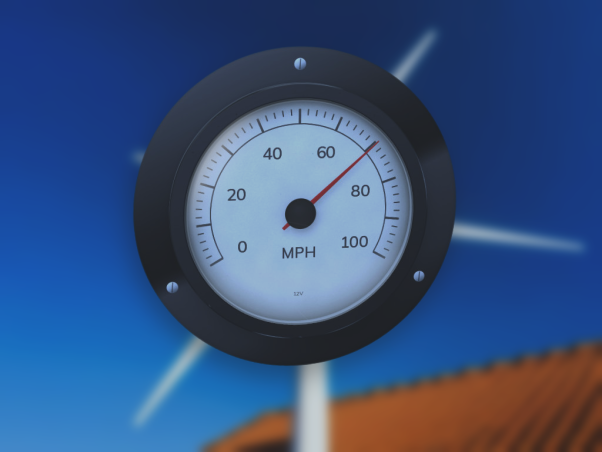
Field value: value=70 unit=mph
